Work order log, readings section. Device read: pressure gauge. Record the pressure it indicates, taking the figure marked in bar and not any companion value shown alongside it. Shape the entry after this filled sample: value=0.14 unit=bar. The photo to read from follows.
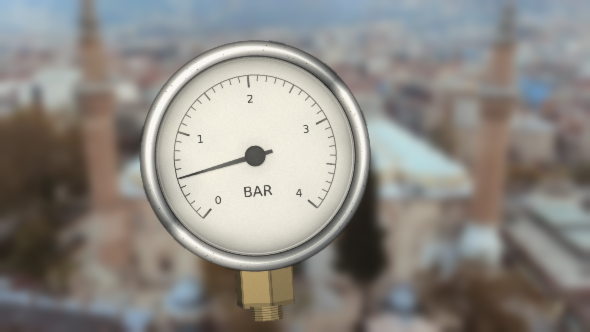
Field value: value=0.5 unit=bar
